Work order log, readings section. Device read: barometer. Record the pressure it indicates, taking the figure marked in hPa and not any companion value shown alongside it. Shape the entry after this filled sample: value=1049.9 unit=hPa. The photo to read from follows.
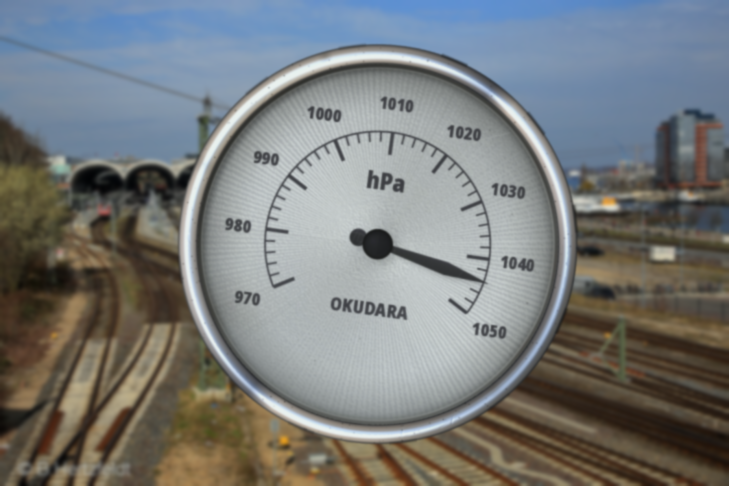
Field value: value=1044 unit=hPa
